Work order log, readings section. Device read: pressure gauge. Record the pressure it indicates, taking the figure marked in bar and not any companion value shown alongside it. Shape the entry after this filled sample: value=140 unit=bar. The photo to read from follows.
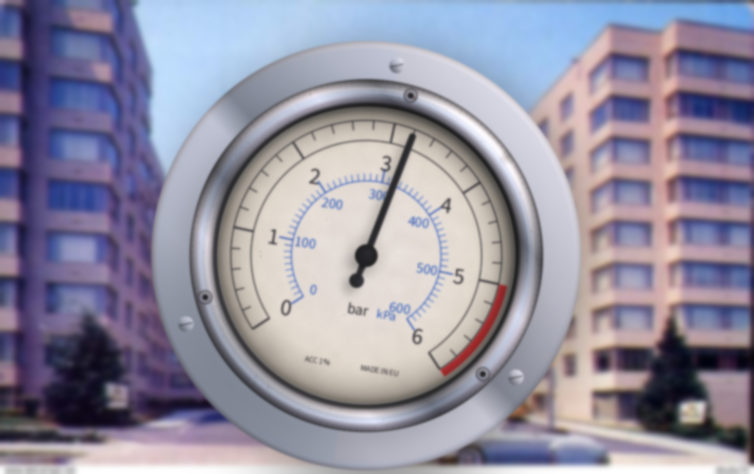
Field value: value=3.2 unit=bar
